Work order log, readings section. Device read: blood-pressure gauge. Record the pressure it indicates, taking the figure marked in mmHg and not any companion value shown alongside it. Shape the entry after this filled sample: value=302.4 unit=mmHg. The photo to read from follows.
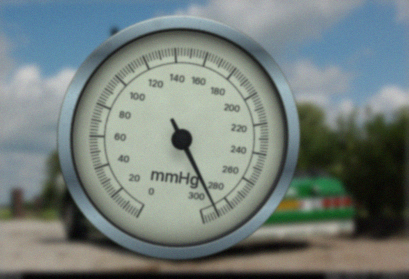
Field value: value=290 unit=mmHg
